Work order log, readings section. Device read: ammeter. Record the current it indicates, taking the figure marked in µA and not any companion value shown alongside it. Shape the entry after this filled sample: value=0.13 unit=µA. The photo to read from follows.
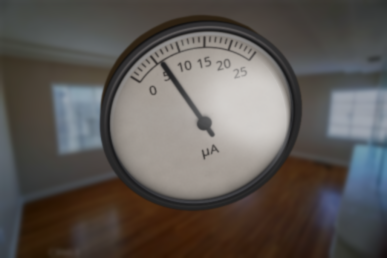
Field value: value=6 unit=µA
